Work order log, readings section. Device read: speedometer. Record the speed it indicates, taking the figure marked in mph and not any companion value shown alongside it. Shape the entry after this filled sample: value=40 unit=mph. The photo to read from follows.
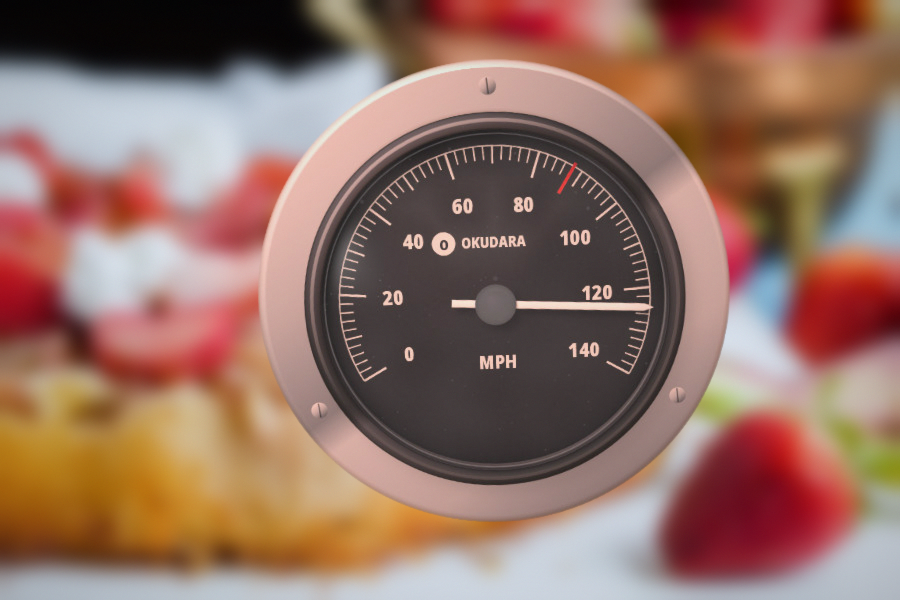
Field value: value=124 unit=mph
